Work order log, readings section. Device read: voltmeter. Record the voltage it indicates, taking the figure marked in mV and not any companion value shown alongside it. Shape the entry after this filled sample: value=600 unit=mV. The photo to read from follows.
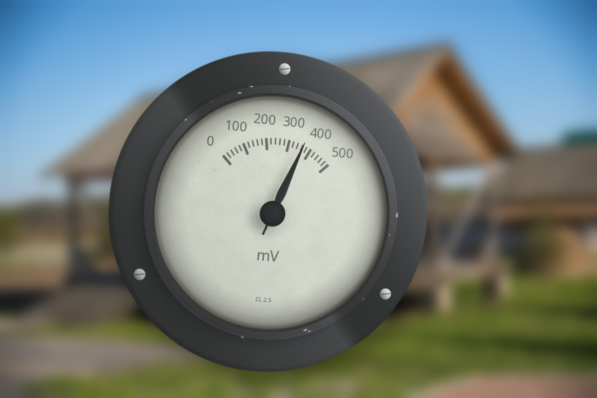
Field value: value=360 unit=mV
